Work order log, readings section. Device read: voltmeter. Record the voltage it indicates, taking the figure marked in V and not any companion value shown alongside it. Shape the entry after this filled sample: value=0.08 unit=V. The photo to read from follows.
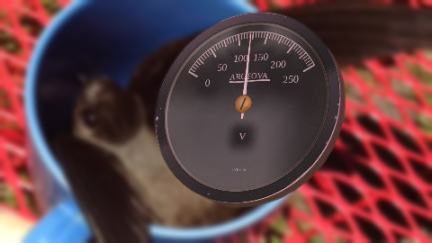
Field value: value=125 unit=V
